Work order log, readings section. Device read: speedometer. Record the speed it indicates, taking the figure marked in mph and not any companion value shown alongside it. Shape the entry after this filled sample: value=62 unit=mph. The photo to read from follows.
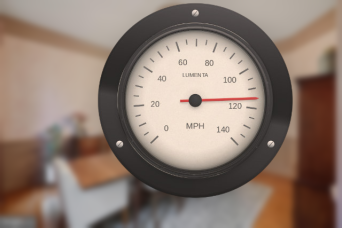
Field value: value=115 unit=mph
